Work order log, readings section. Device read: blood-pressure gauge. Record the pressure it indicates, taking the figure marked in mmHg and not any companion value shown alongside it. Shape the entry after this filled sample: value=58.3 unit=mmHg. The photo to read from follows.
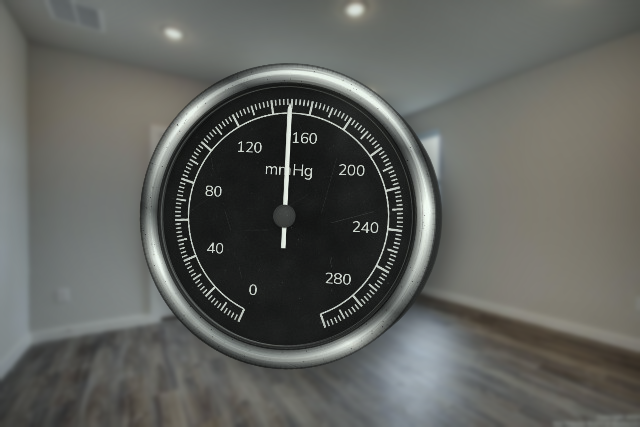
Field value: value=150 unit=mmHg
